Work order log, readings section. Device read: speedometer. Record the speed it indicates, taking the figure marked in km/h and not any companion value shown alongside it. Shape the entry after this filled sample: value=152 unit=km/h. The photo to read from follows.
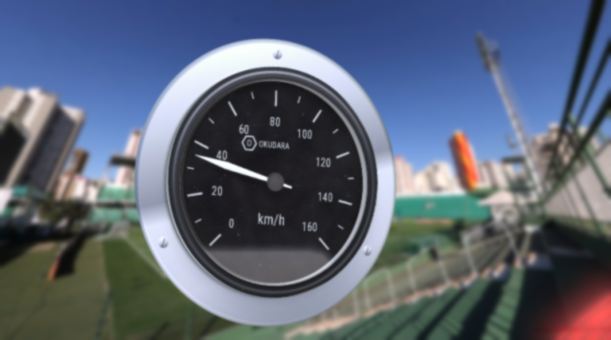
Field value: value=35 unit=km/h
